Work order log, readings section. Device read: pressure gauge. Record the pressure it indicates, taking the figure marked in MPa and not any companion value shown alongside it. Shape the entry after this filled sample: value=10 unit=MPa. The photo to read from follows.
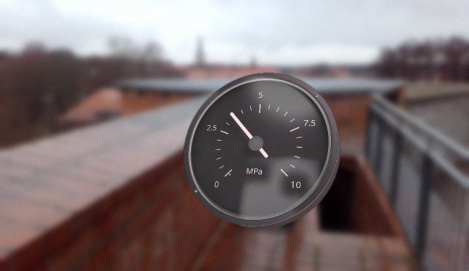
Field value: value=3.5 unit=MPa
